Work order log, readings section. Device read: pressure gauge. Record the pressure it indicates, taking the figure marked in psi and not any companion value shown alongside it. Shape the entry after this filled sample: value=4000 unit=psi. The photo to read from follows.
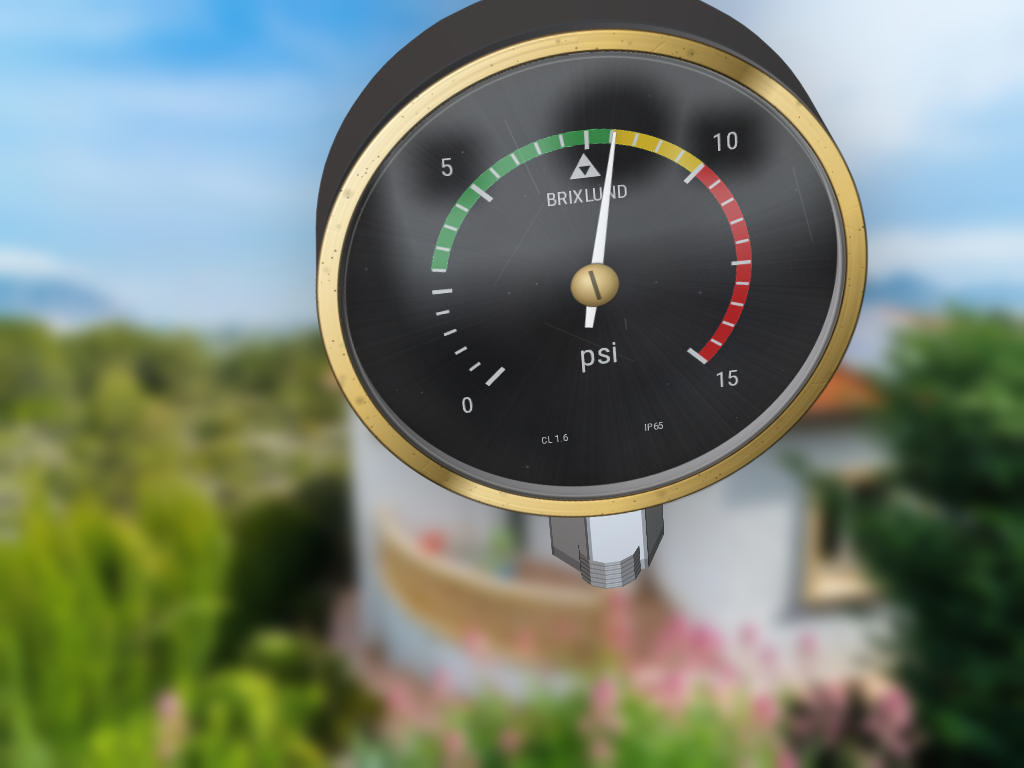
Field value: value=8 unit=psi
